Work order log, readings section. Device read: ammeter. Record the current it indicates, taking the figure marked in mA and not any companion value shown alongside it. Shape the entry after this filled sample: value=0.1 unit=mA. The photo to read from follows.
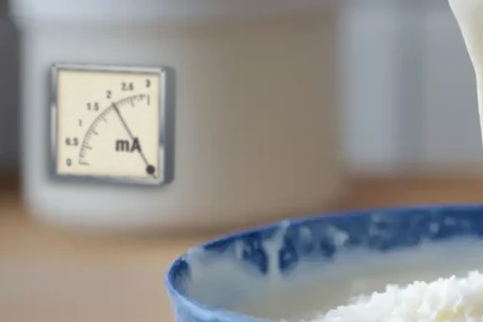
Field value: value=2 unit=mA
